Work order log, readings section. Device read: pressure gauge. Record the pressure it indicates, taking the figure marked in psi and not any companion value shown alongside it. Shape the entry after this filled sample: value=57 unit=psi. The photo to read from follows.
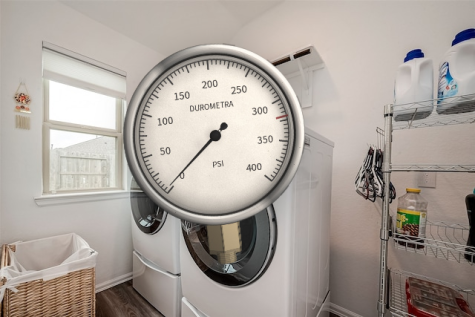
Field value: value=5 unit=psi
